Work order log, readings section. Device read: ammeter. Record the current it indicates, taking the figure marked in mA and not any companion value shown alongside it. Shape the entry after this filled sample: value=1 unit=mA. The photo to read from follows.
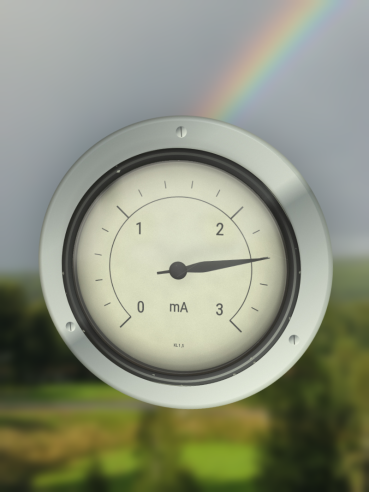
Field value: value=2.4 unit=mA
